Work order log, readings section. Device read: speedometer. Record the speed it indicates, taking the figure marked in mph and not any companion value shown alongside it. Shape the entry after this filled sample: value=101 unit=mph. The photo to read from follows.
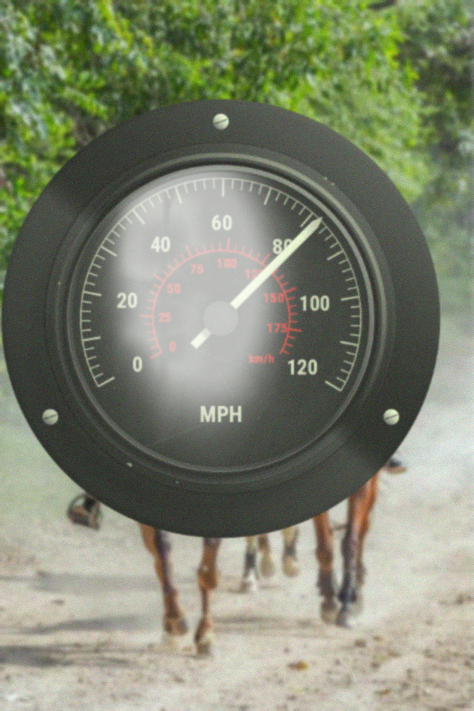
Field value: value=82 unit=mph
